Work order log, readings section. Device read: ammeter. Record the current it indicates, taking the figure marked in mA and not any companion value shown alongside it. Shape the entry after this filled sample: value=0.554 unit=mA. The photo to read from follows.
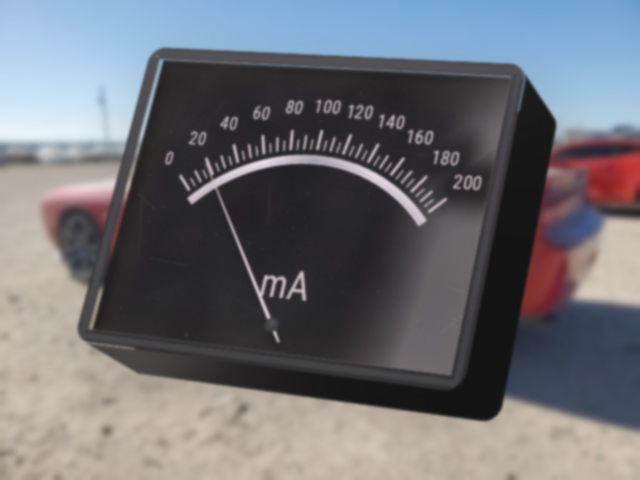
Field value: value=20 unit=mA
